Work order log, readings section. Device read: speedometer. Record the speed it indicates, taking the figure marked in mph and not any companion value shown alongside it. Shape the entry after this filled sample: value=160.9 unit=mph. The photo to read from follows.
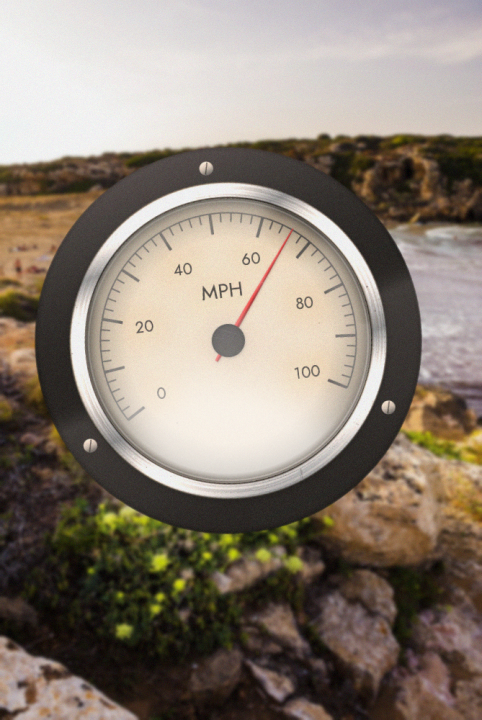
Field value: value=66 unit=mph
